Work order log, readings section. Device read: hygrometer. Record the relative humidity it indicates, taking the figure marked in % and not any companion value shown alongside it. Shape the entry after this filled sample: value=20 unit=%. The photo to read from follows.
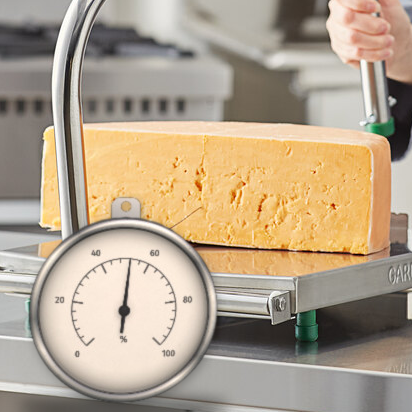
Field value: value=52 unit=%
